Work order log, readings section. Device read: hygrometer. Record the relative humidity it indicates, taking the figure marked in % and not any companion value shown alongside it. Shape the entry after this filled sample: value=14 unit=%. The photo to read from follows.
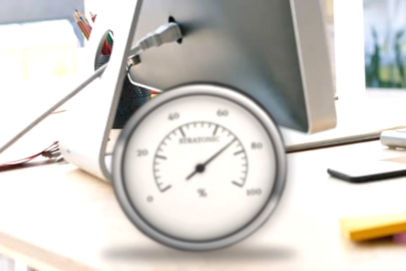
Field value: value=72 unit=%
